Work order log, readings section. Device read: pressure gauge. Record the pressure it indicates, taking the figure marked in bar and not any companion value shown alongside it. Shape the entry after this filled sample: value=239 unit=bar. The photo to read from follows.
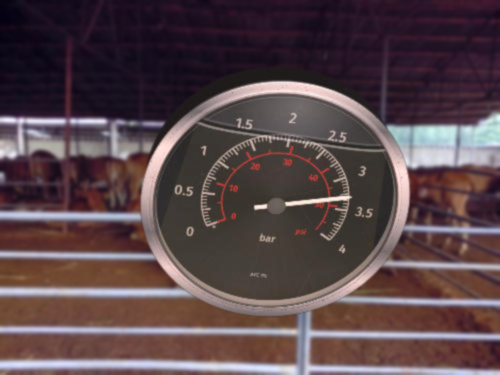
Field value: value=3.25 unit=bar
